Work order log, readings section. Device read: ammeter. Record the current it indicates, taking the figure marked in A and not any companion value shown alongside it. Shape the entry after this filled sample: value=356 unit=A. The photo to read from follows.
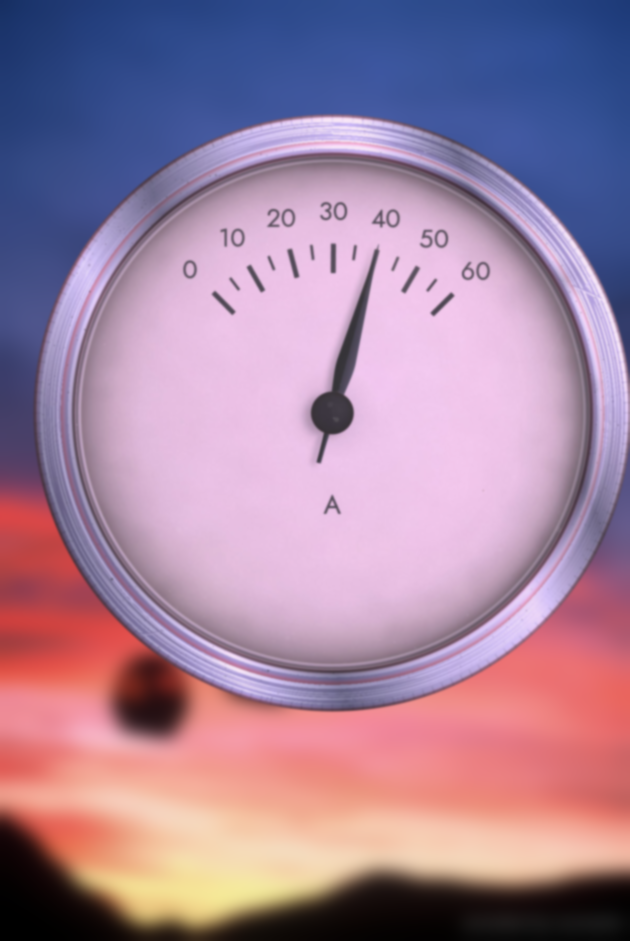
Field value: value=40 unit=A
